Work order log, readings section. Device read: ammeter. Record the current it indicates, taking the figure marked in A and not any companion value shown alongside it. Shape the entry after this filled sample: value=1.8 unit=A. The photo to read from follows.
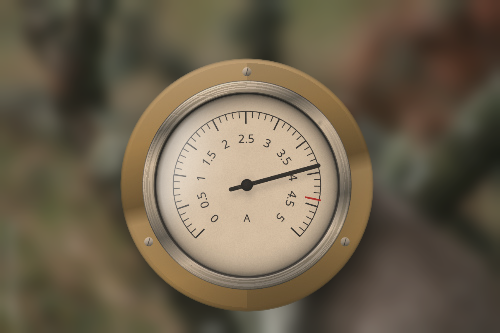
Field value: value=3.9 unit=A
